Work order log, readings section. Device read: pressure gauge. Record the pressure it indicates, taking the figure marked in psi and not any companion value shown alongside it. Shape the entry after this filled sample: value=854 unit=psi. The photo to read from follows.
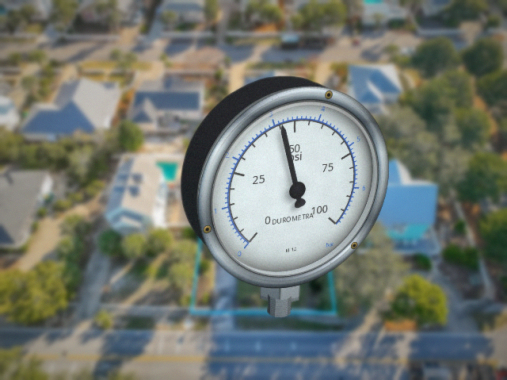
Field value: value=45 unit=psi
